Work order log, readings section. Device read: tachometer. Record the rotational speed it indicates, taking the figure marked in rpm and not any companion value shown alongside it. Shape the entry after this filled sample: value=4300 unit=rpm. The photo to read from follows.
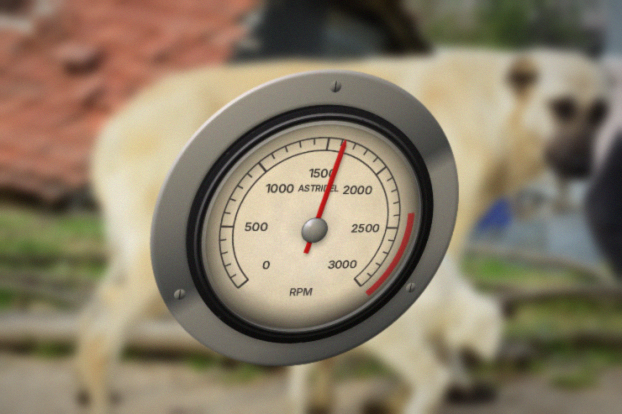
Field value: value=1600 unit=rpm
